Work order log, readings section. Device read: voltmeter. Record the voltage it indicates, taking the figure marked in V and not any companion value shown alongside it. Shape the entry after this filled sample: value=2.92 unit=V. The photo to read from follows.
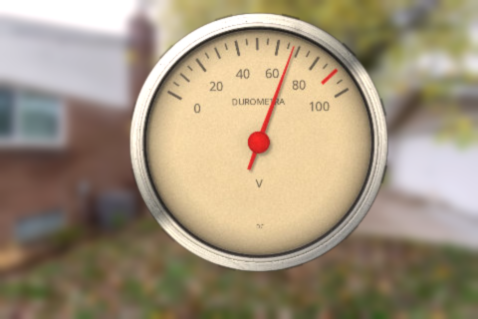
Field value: value=67.5 unit=V
